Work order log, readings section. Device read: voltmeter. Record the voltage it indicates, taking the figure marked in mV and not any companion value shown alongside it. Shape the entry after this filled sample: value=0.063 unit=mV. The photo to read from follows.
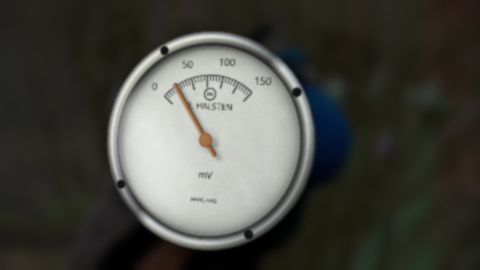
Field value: value=25 unit=mV
